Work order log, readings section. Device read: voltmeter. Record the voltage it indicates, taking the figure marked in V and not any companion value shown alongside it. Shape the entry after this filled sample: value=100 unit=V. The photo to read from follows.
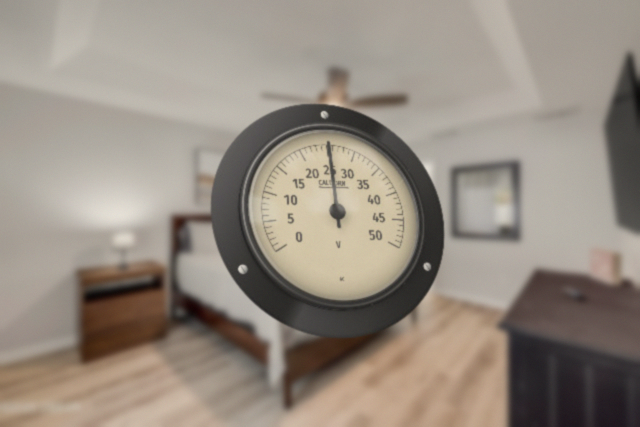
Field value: value=25 unit=V
